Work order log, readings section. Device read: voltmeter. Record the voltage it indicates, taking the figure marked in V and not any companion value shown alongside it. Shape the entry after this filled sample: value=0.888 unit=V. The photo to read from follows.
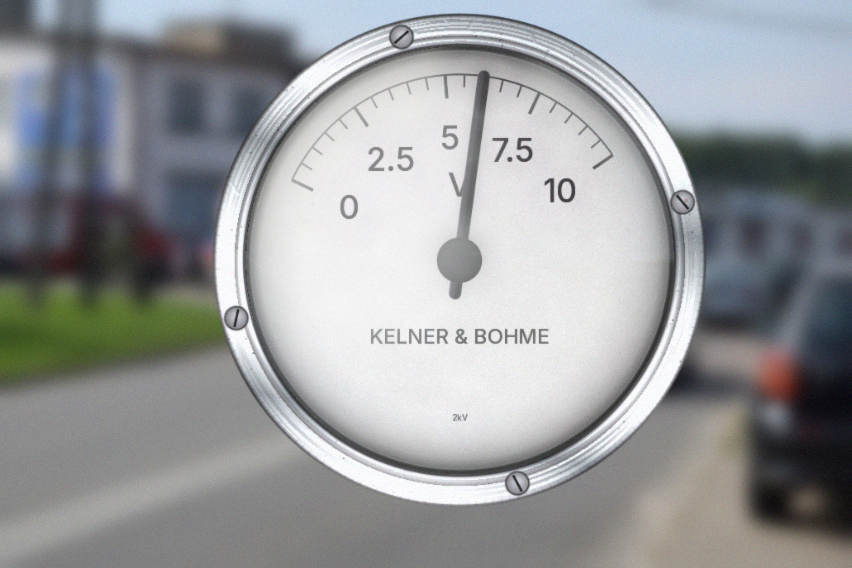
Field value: value=6 unit=V
